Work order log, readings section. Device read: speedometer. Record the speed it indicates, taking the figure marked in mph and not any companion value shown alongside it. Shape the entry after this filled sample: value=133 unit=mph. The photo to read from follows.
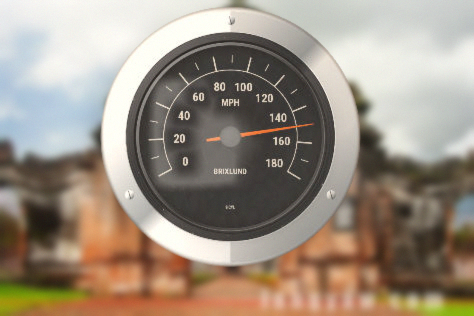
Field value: value=150 unit=mph
